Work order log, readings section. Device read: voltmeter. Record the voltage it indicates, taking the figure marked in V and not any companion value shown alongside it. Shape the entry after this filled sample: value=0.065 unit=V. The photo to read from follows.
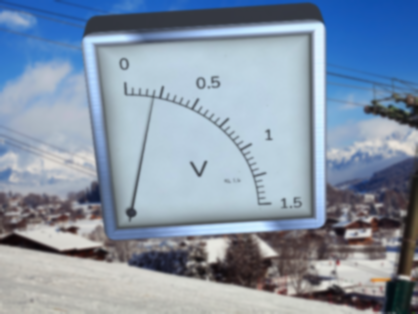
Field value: value=0.2 unit=V
